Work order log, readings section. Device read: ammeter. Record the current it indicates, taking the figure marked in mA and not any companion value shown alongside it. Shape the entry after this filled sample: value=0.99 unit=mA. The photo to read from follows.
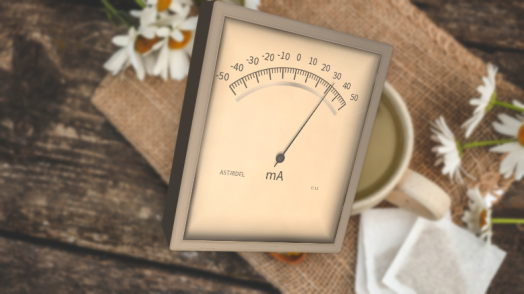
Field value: value=30 unit=mA
